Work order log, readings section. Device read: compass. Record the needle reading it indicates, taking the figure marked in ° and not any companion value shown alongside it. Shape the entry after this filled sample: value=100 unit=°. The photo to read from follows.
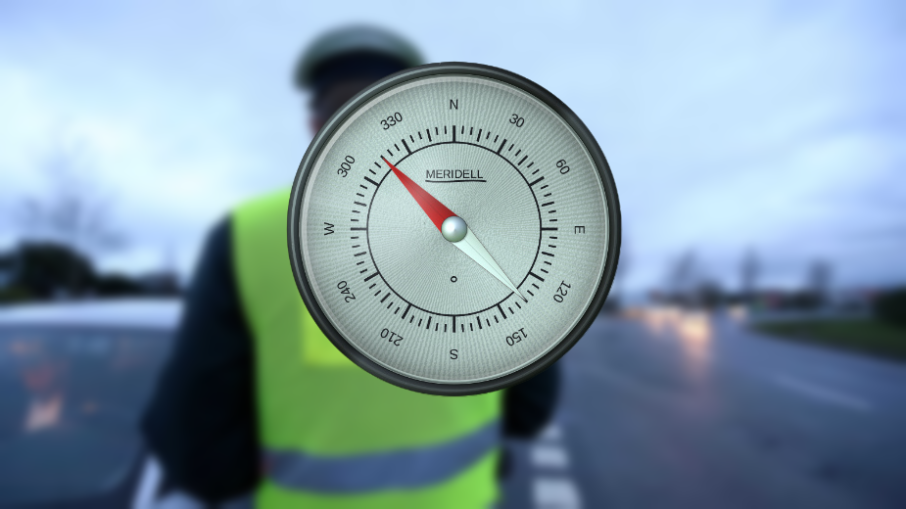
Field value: value=315 unit=°
